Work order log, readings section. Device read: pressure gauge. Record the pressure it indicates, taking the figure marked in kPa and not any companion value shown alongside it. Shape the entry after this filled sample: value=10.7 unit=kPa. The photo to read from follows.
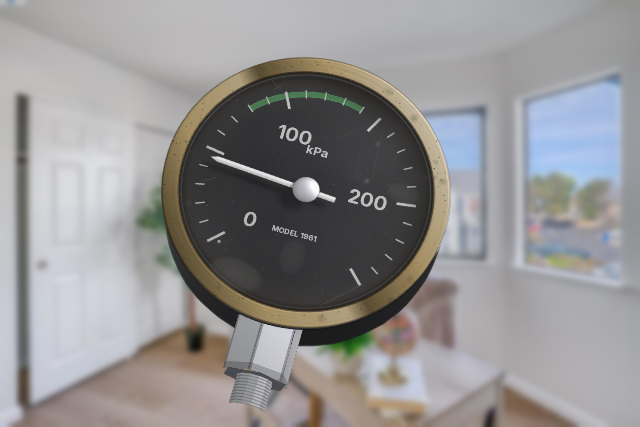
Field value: value=45 unit=kPa
